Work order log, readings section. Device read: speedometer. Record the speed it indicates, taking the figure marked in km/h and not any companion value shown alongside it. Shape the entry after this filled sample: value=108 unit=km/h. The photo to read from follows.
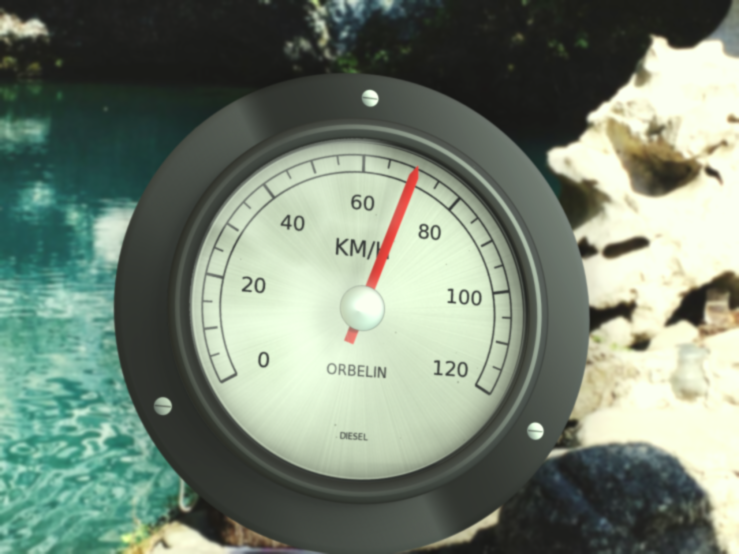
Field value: value=70 unit=km/h
